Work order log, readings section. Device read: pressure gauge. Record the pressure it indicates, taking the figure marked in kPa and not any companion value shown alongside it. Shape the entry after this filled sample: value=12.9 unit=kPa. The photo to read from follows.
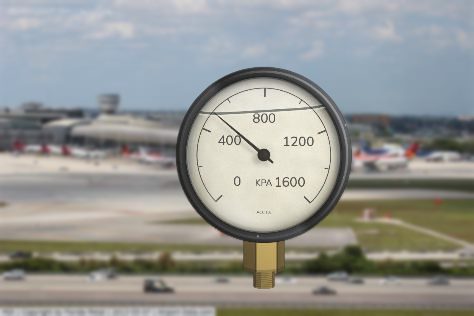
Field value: value=500 unit=kPa
